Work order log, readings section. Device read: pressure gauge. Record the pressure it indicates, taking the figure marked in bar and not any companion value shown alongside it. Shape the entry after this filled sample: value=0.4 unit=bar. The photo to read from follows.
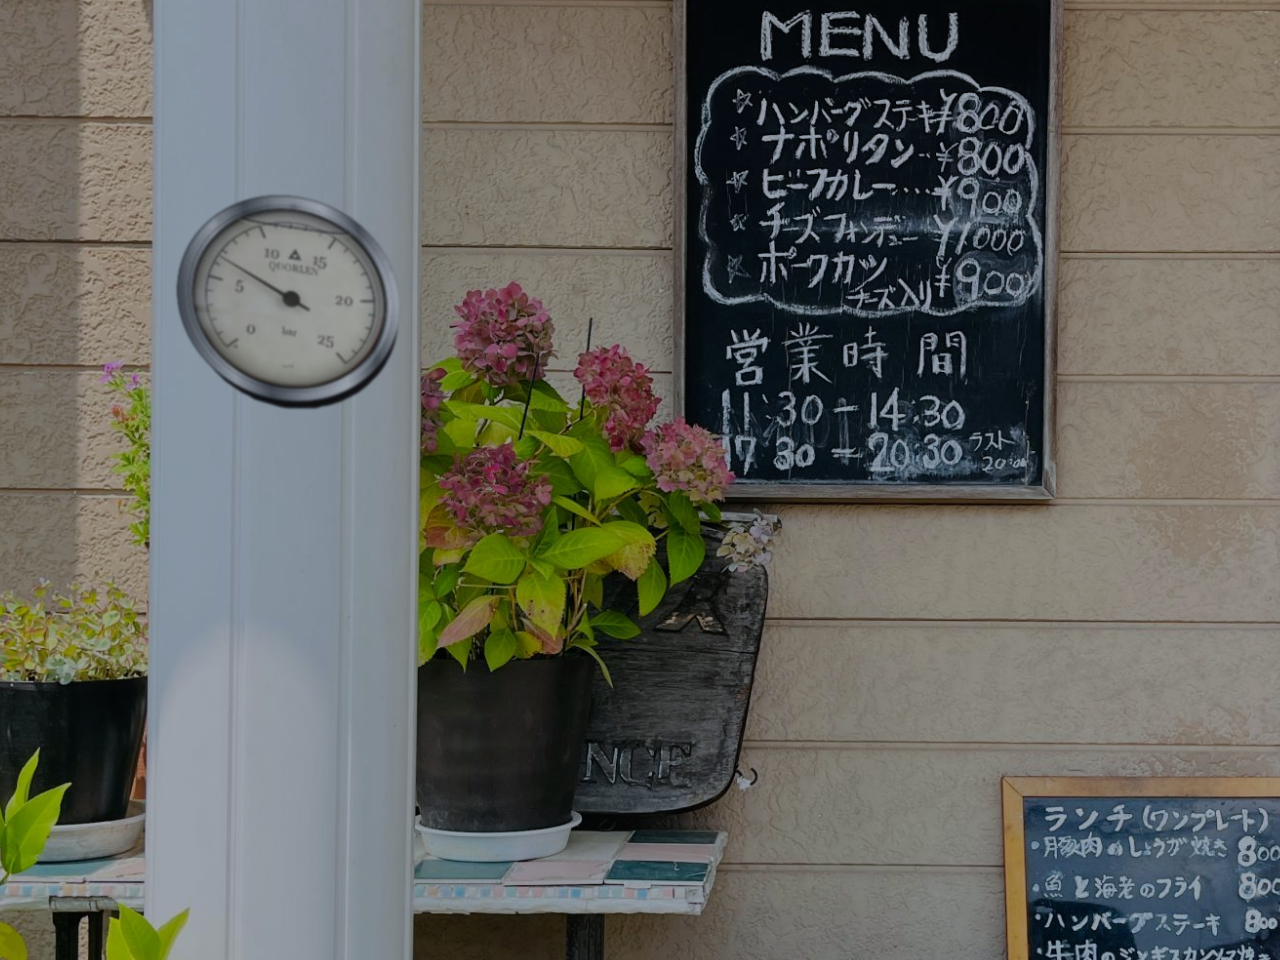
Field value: value=6.5 unit=bar
